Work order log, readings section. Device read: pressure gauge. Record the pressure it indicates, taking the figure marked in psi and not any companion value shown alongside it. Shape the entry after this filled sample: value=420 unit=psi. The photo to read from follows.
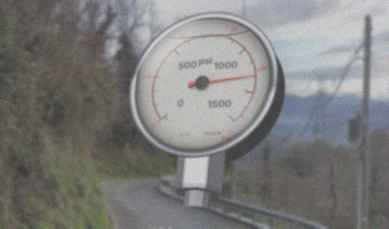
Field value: value=1200 unit=psi
